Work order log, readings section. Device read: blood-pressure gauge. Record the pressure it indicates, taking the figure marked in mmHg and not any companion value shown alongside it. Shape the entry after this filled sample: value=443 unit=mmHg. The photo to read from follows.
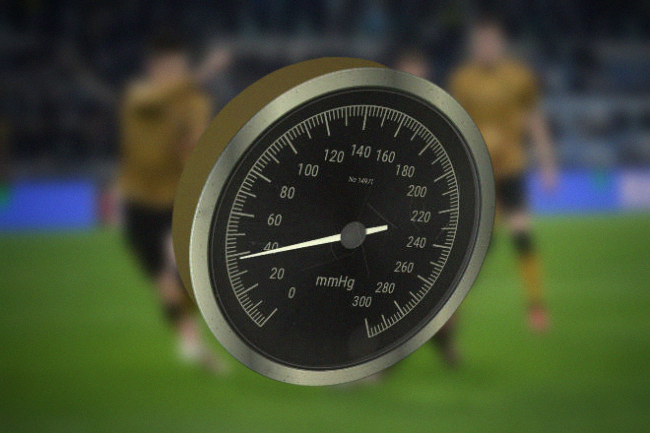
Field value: value=40 unit=mmHg
